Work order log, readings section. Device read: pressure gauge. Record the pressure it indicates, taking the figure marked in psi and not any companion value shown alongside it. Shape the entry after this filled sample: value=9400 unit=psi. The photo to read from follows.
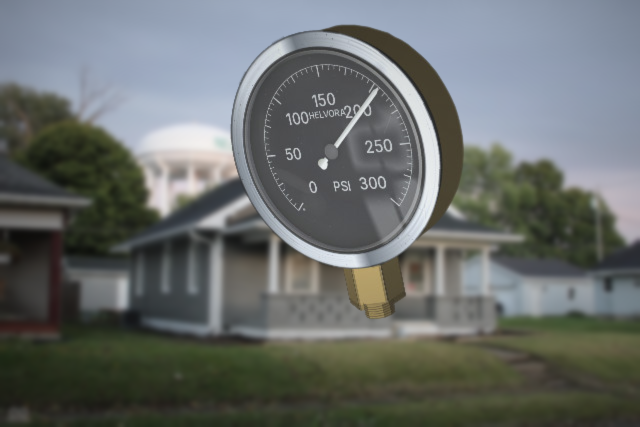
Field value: value=205 unit=psi
